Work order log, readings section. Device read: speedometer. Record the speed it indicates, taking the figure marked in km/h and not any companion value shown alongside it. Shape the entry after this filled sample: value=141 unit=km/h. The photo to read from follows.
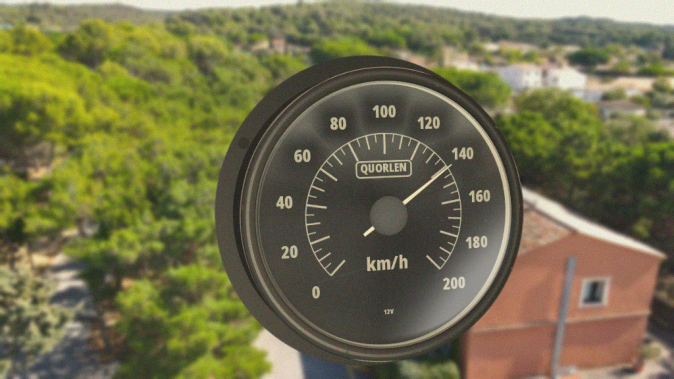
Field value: value=140 unit=km/h
